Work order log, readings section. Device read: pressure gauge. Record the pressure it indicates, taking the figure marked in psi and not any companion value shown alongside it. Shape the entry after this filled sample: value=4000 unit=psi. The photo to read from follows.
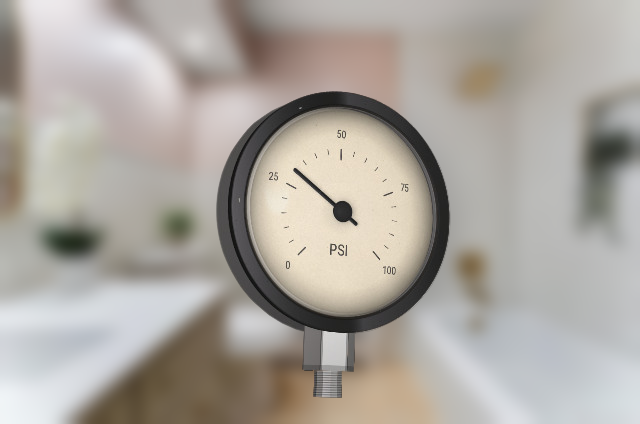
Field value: value=30 unit=psi
